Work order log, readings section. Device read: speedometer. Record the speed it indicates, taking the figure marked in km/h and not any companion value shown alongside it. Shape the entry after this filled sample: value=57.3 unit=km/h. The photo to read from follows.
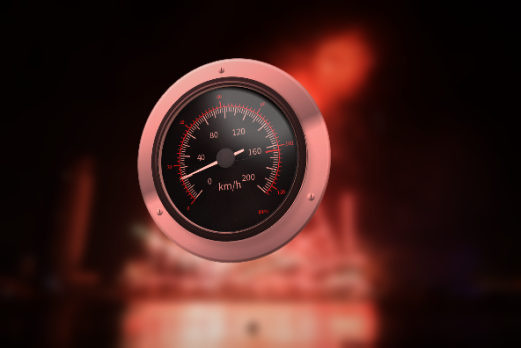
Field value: value=20 unit=km/h
